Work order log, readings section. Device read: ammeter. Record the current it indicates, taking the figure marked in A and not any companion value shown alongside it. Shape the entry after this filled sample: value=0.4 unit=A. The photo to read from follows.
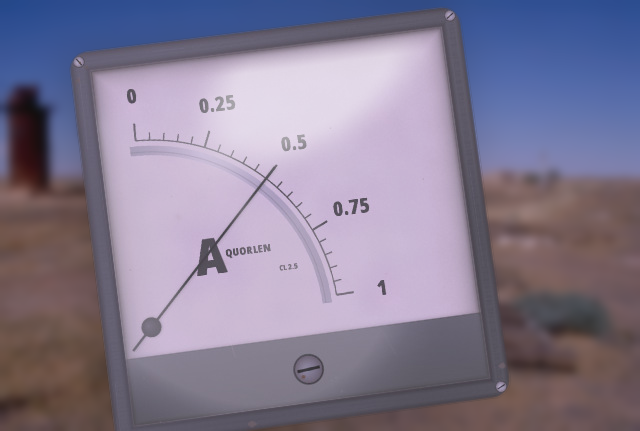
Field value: value=0.5 unit=A
